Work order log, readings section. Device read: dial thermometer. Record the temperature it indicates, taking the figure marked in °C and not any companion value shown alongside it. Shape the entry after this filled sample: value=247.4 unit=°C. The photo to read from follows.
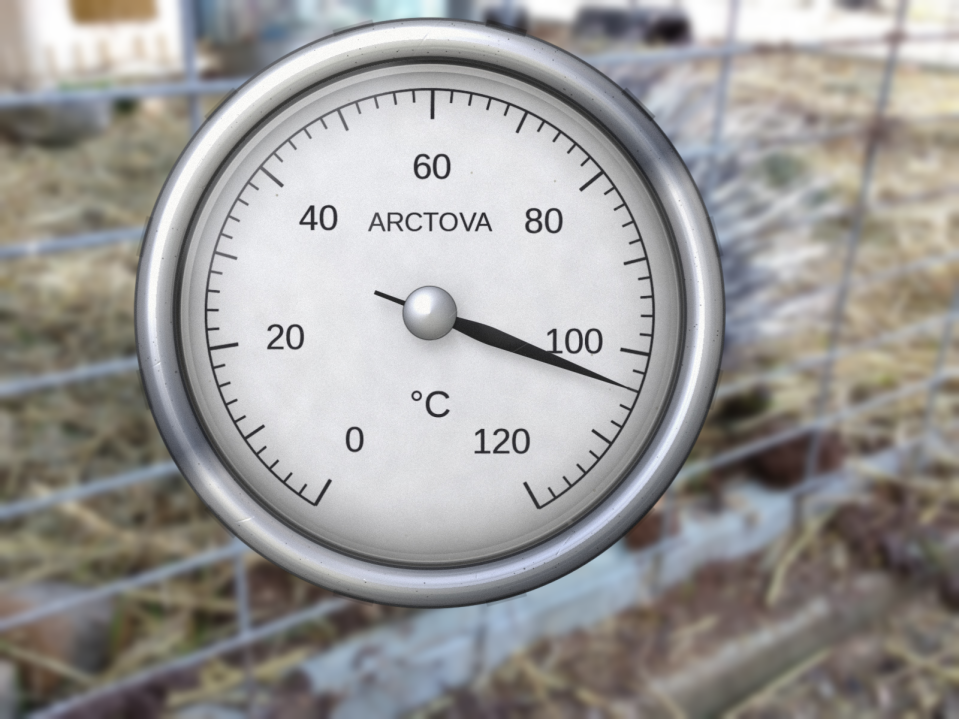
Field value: value=104 unit=°C
